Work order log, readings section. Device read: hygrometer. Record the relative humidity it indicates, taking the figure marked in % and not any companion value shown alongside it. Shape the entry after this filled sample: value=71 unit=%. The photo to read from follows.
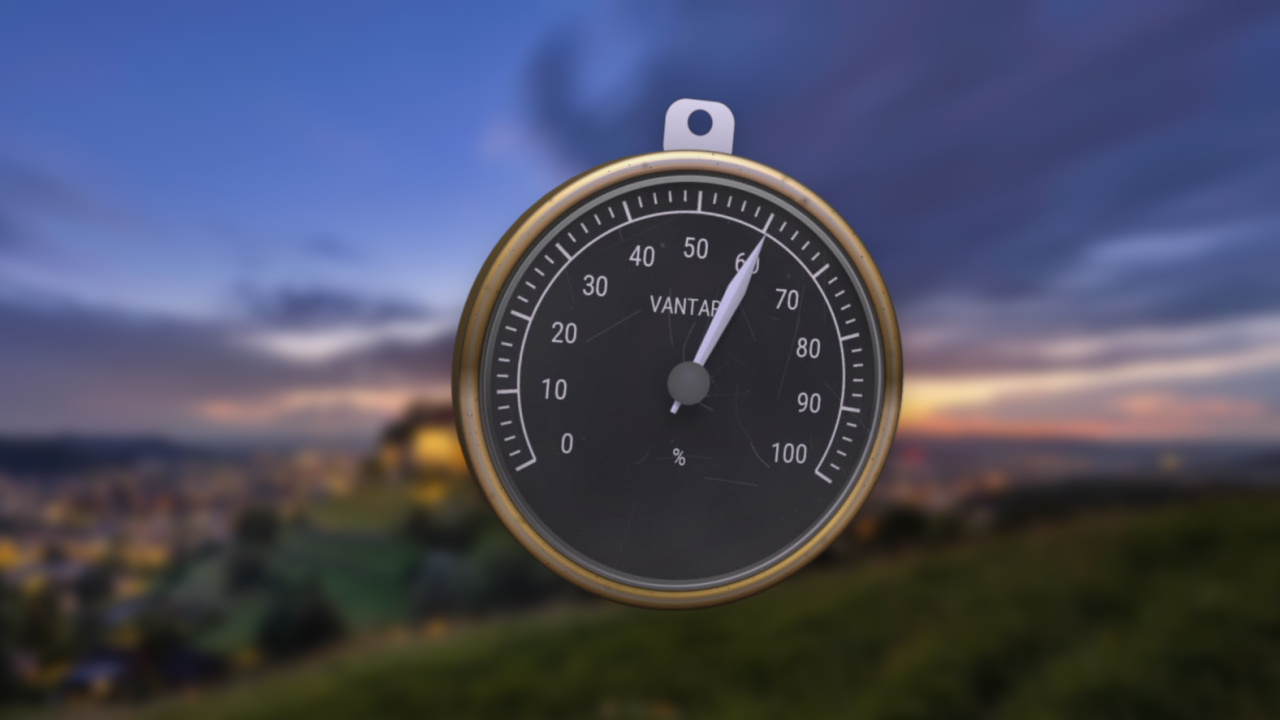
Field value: value=60 unit=%
